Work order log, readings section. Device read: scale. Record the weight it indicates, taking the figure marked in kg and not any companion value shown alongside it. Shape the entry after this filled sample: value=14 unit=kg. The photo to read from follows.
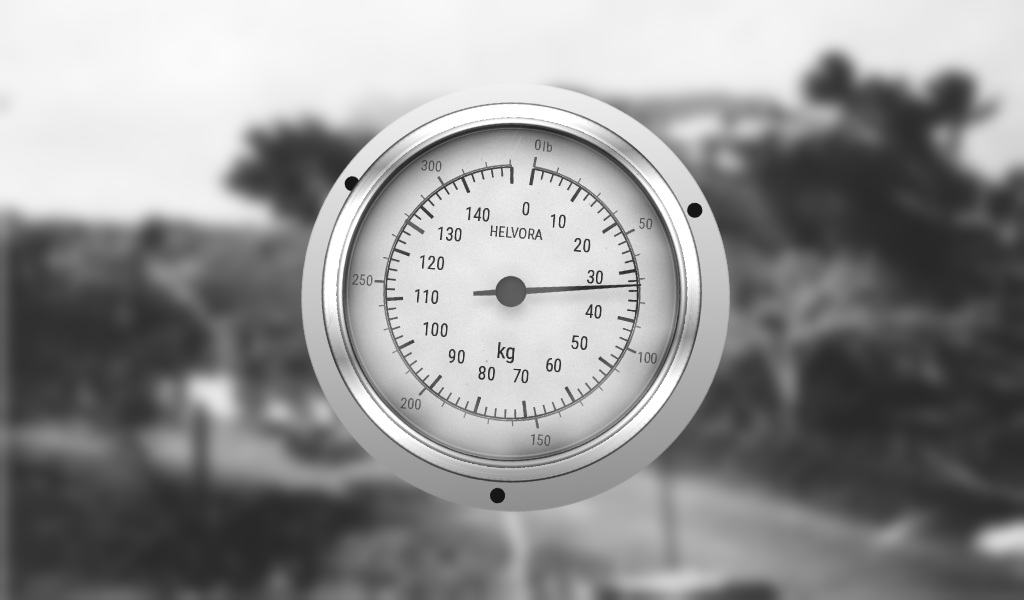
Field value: value=33 unit=kg
